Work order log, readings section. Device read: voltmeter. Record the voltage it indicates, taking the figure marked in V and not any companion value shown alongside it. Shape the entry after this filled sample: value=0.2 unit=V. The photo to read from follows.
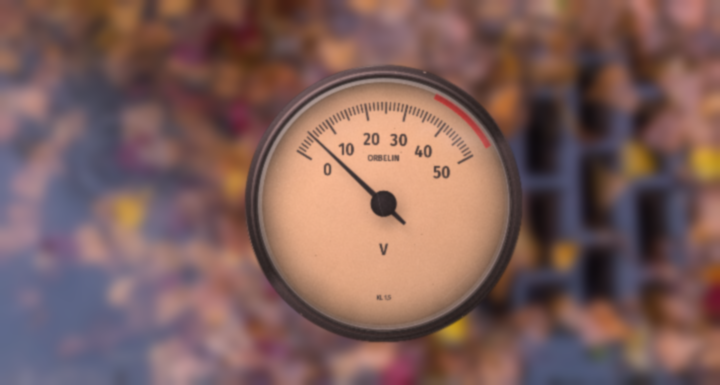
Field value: value=5 unit=V
